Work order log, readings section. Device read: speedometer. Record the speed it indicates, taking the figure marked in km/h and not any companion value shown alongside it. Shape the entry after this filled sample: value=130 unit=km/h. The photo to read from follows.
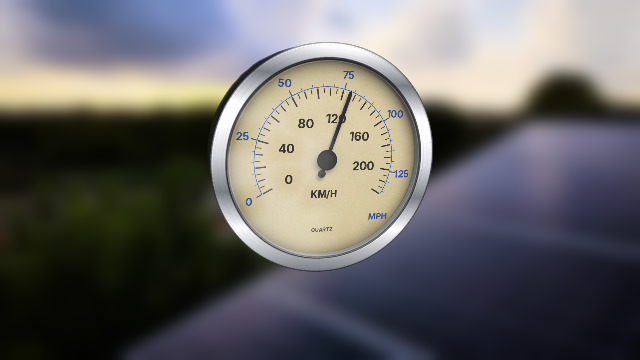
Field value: value=125 unit=km/h
